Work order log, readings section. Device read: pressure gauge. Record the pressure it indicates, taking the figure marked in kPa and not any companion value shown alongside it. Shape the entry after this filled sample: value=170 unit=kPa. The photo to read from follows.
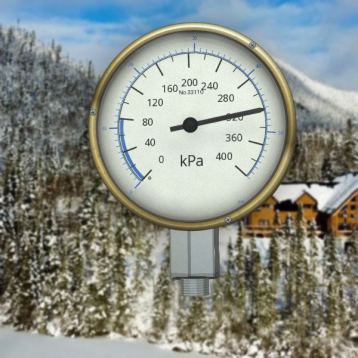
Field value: value=320 unit=kPa
